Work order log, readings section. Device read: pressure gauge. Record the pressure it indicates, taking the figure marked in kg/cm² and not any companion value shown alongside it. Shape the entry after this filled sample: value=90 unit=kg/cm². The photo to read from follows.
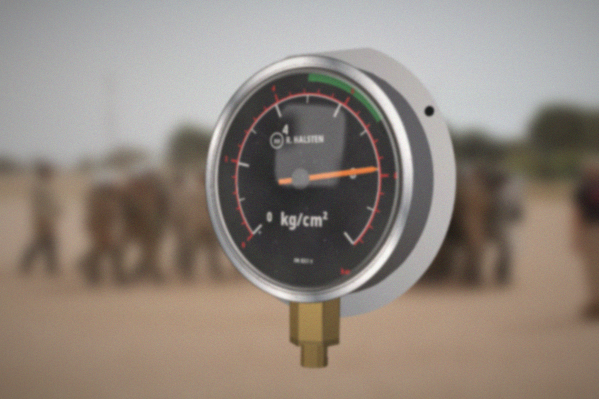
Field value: value=8 unit=kg/cm²
